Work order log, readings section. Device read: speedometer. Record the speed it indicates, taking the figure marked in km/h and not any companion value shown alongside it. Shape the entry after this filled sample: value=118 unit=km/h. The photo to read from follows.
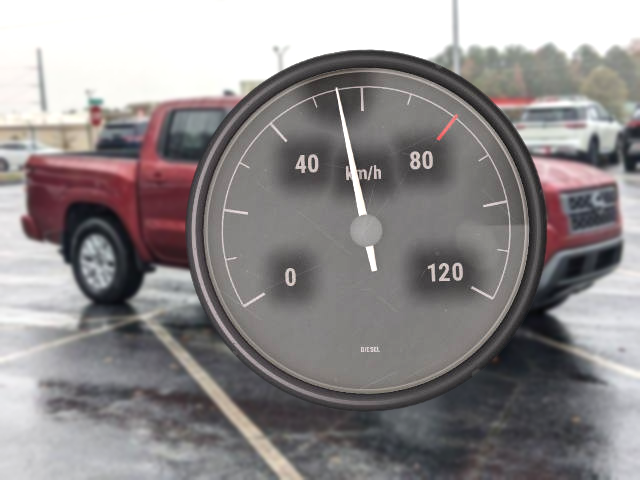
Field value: value=55 unit=km/h
